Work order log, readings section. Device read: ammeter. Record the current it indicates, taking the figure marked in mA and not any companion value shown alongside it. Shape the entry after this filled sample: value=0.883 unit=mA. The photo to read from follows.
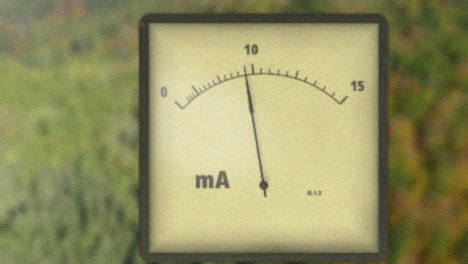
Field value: value=9.5 unit=mA
